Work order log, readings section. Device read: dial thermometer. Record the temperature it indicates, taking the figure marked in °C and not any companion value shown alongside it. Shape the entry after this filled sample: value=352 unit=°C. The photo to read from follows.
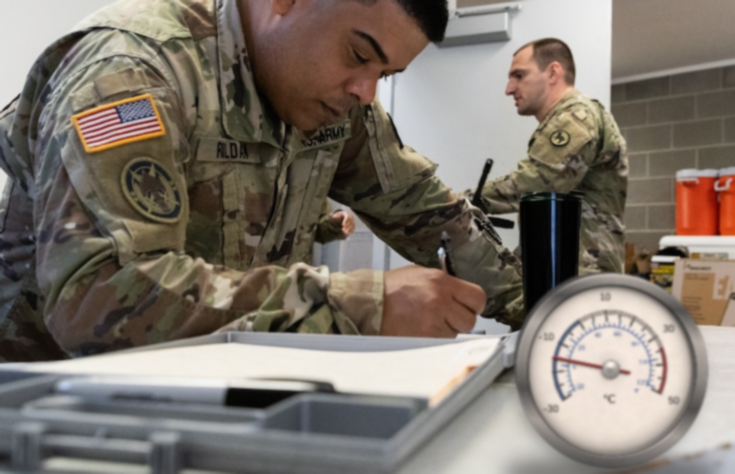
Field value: value=-15 unit=°C
